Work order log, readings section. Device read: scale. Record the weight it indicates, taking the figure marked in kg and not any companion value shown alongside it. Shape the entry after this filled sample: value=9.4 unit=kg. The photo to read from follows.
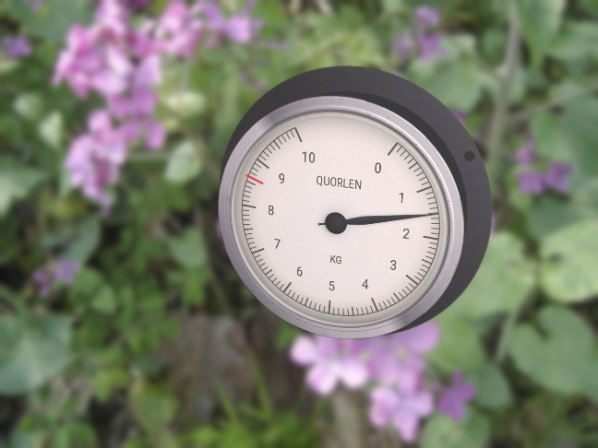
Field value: value=1.5 unit=kg
